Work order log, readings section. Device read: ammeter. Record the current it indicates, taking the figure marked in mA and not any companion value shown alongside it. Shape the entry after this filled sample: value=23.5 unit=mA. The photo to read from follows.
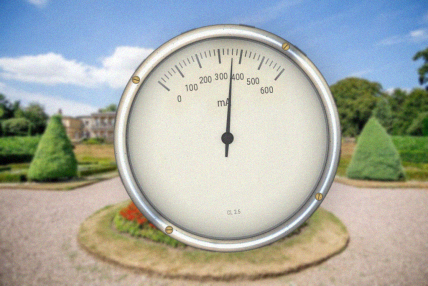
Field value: value=360 unit=mA
